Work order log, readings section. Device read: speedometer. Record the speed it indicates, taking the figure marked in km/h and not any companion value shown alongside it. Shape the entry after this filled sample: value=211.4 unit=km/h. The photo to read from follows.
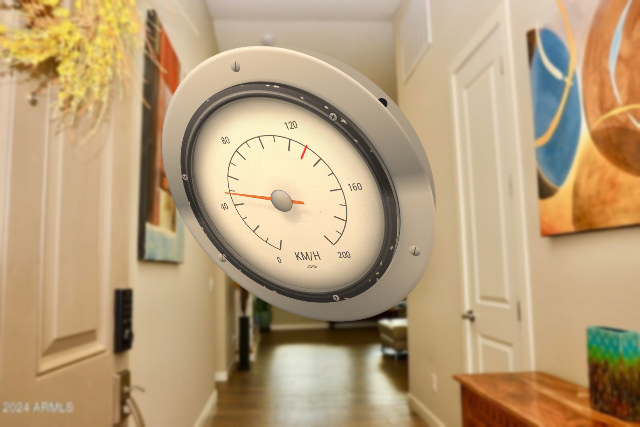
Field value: value=50 unit=km/h
